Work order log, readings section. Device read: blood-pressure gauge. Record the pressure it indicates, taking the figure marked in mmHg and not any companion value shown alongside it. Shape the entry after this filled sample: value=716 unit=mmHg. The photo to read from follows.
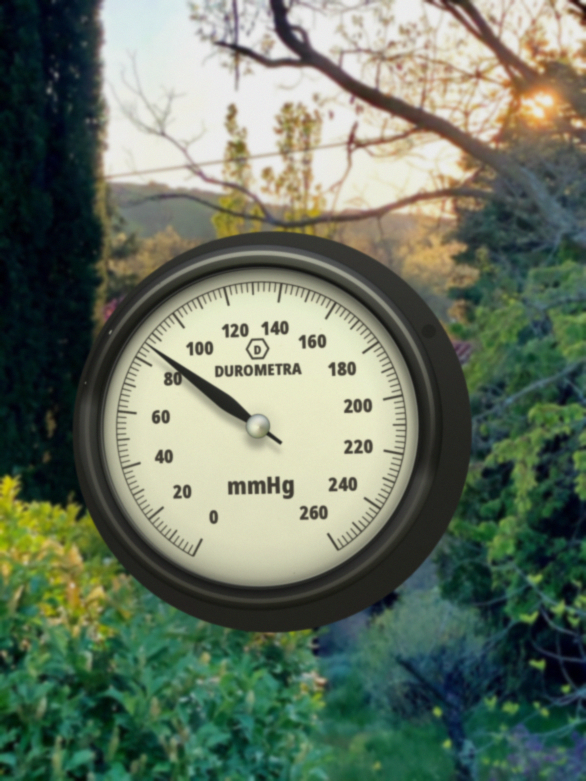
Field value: value=86 unit=mmHg
